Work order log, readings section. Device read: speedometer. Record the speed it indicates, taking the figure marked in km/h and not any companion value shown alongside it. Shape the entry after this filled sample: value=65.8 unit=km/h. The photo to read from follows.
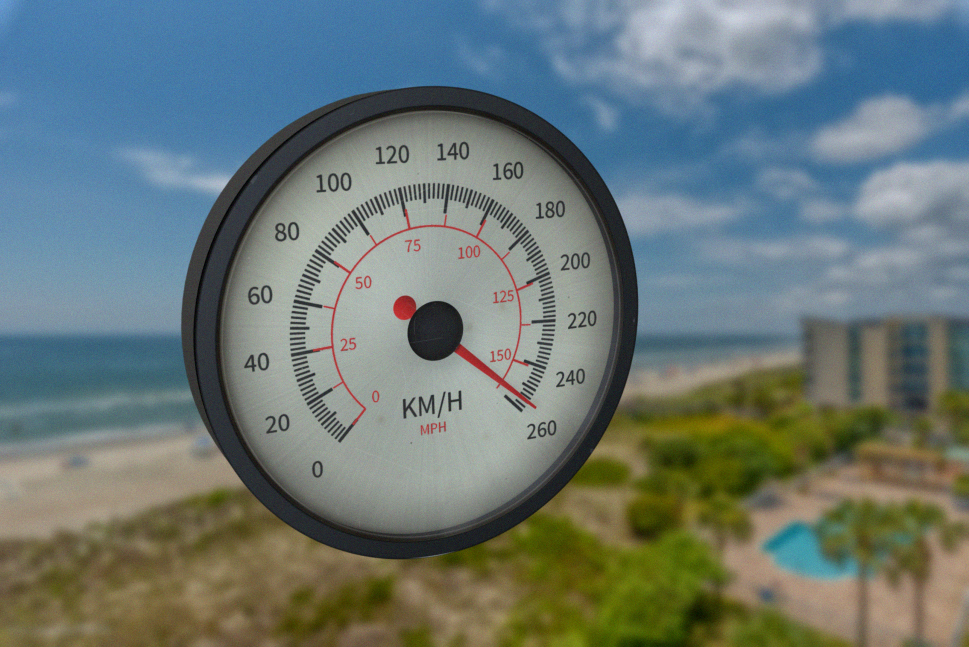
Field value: value=256 unit=km/h
